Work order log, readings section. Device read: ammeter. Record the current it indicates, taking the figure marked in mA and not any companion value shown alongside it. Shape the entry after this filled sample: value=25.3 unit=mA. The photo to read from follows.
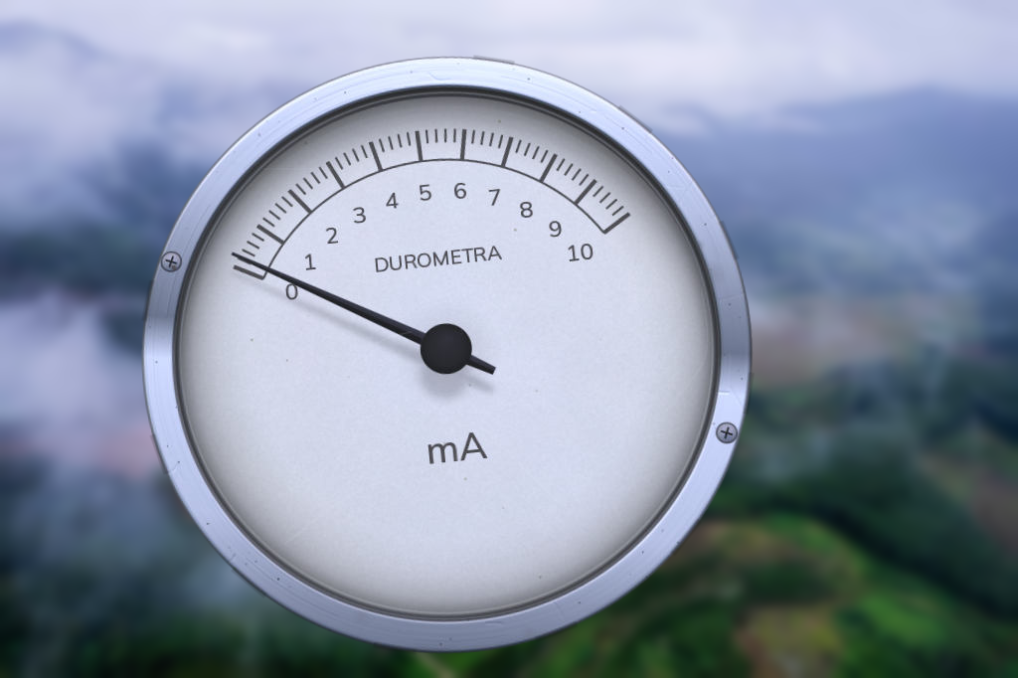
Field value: value=0.2 unit=mA
